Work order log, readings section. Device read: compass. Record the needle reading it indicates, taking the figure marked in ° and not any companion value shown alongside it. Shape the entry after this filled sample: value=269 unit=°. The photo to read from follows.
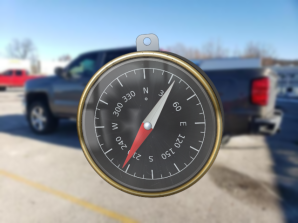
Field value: value=215 unit=°
